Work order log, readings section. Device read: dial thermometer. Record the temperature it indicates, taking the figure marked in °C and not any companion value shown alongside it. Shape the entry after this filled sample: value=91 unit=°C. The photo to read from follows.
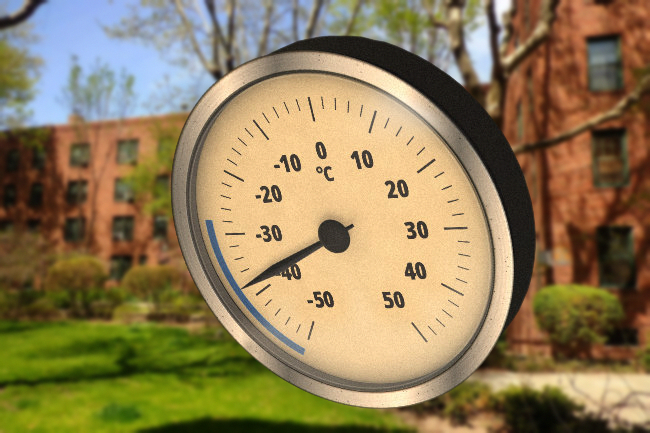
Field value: value=-38 unit=°C
